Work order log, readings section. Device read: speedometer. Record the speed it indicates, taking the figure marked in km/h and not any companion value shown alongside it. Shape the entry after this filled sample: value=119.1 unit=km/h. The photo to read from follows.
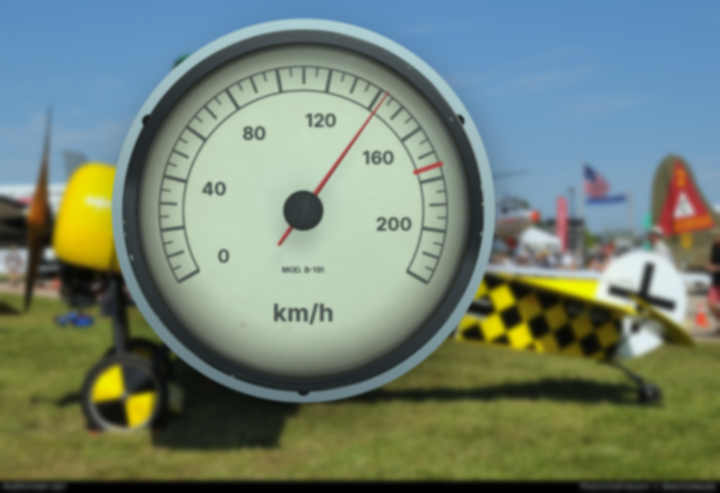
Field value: value=142.5 unit=km/h
